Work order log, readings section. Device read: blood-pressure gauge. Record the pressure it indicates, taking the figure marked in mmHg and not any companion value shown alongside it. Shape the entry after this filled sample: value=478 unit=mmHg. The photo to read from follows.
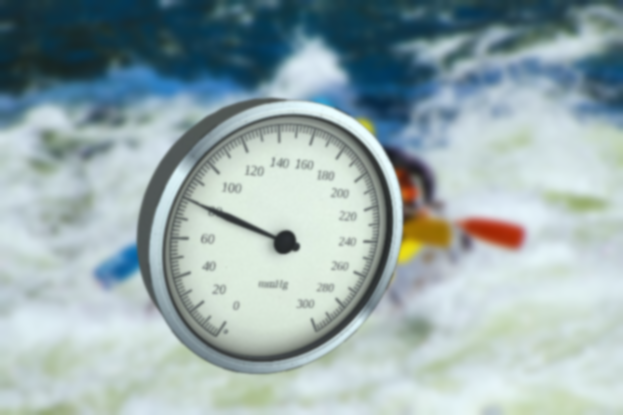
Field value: value=80 unit=mmHg
